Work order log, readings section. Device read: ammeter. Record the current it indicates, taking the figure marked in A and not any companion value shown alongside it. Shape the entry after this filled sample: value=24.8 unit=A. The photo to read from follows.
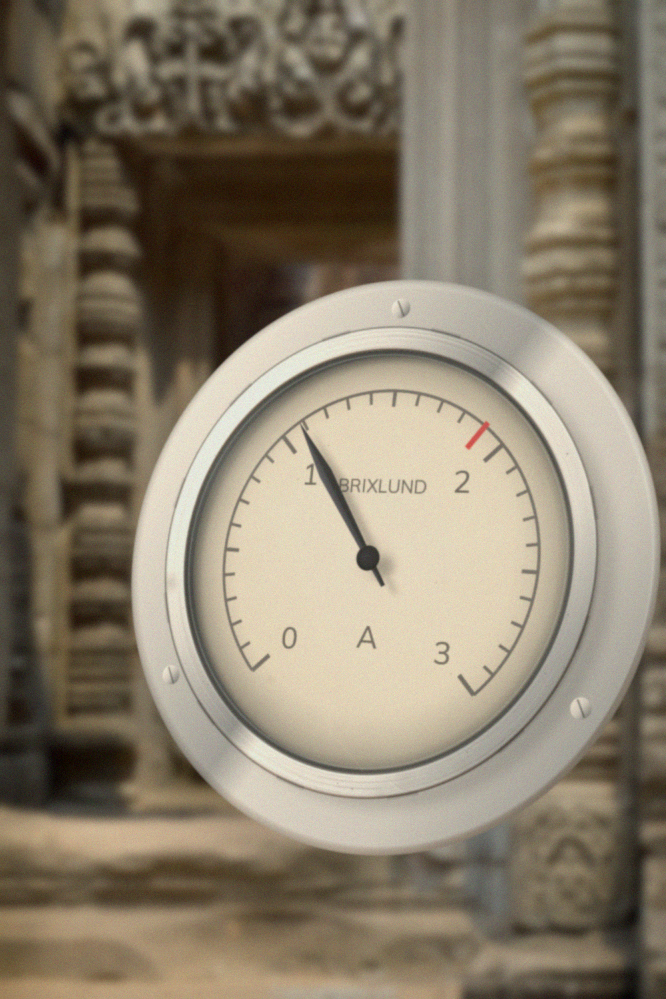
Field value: value=1.1 unit=A
